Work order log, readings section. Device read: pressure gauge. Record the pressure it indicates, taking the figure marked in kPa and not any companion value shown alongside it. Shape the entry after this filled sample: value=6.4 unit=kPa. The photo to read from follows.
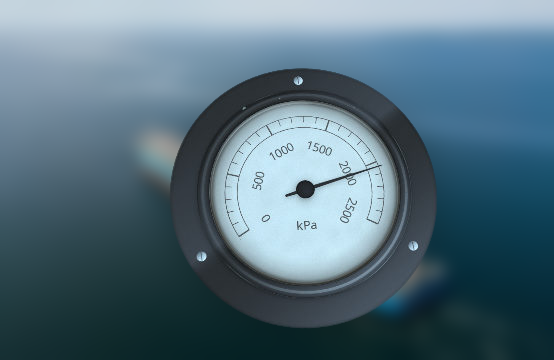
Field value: value=2050 unit=kPa
